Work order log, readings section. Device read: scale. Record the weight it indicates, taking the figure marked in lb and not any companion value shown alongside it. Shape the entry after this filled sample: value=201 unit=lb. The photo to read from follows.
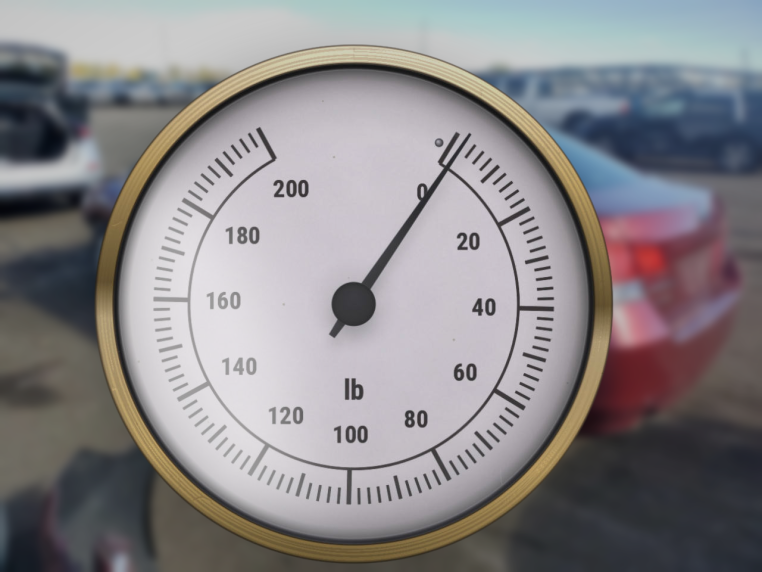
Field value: value=2 unit=lb
